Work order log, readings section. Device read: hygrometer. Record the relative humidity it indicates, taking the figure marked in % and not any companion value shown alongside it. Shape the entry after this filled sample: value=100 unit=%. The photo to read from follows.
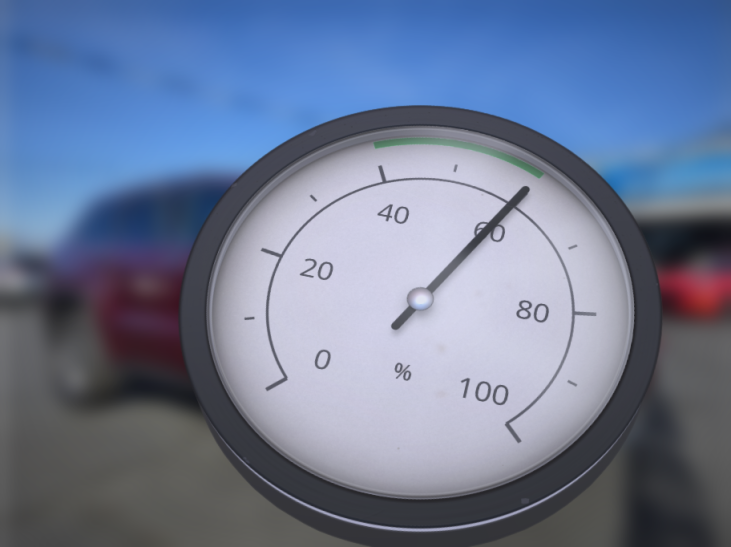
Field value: value=60 unit=%
